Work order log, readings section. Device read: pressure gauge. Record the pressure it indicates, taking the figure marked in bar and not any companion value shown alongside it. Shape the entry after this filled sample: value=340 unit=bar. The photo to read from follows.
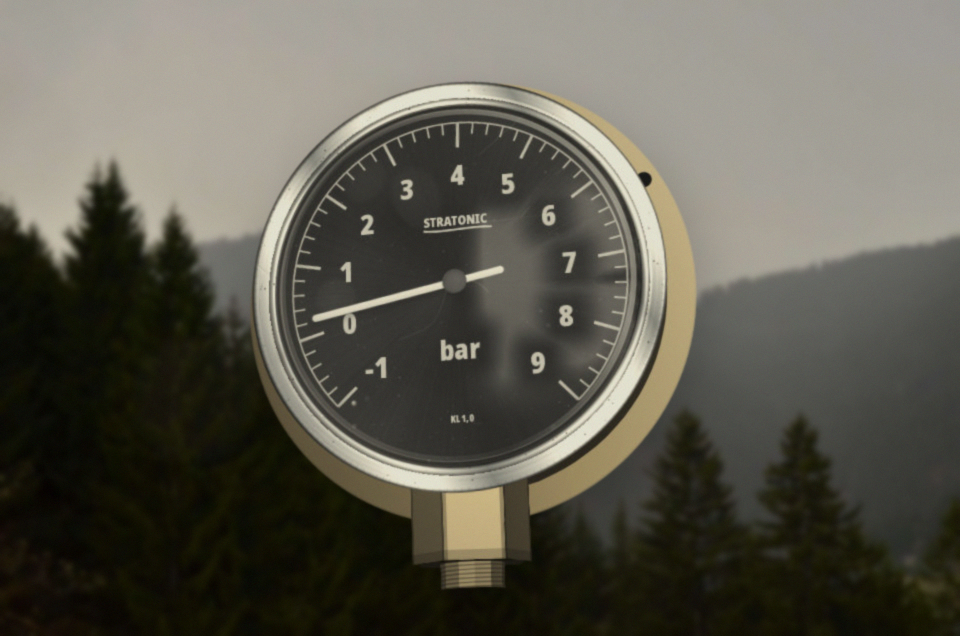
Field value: value=0.2 unit=bar
